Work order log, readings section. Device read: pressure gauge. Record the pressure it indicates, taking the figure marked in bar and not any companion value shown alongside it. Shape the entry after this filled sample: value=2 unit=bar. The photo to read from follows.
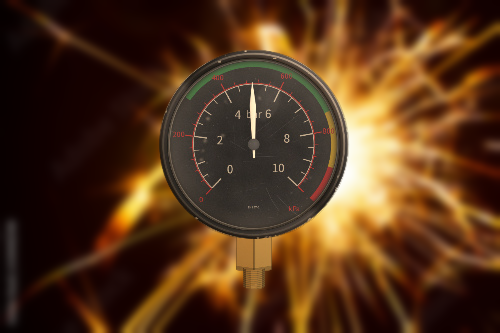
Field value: value=5 unit=bar
